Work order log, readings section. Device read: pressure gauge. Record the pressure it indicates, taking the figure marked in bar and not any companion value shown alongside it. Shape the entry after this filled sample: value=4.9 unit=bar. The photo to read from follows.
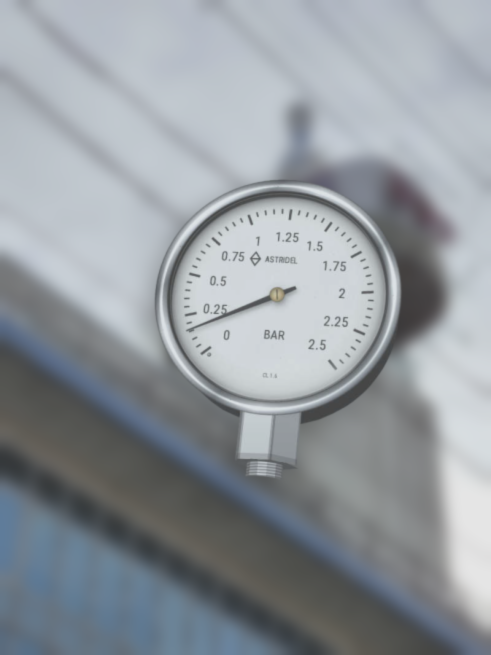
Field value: value=0.15 unit=bar
